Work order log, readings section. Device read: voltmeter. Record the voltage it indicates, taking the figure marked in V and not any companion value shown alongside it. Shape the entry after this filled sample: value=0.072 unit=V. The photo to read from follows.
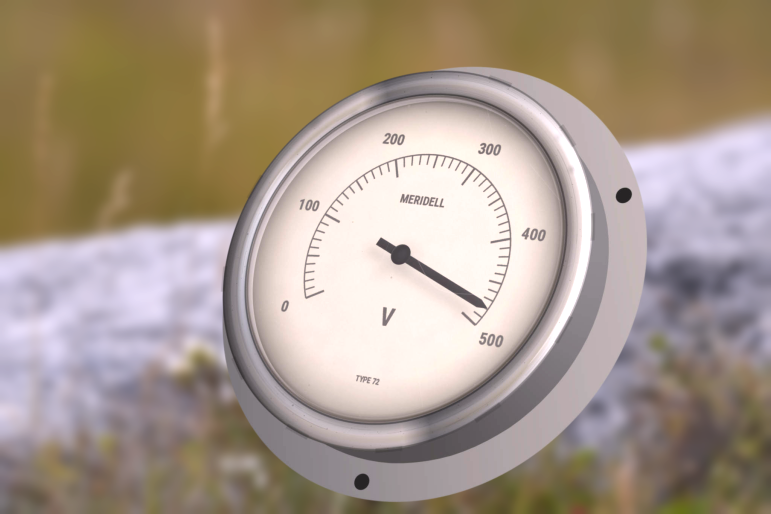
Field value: value=480 unit=V
